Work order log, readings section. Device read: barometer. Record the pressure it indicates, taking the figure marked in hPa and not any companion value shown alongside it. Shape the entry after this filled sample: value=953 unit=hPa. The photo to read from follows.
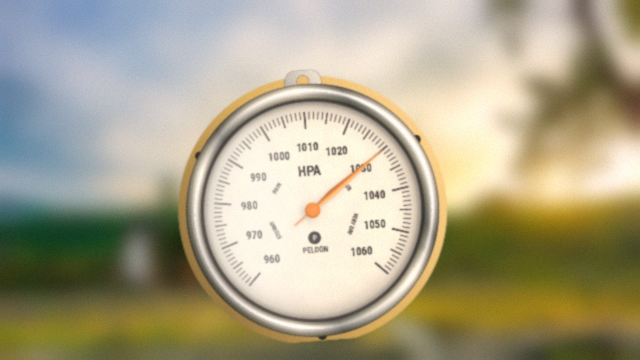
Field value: value=1030 unit=hPa
